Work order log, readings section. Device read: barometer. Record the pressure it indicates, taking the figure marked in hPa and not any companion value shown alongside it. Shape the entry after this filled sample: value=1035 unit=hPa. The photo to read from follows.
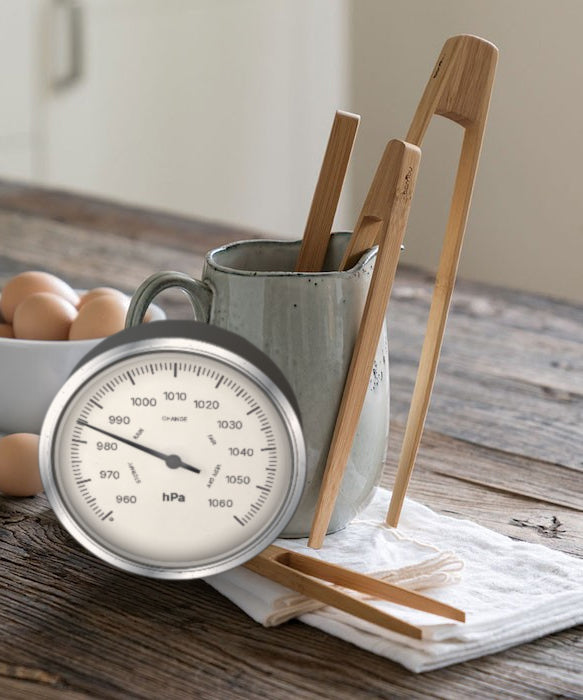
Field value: value=985 unit=hPa
